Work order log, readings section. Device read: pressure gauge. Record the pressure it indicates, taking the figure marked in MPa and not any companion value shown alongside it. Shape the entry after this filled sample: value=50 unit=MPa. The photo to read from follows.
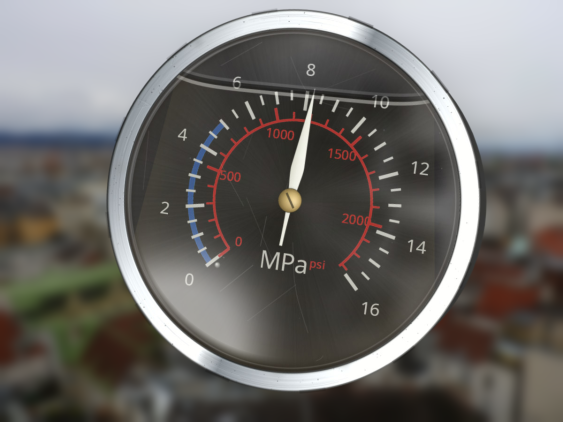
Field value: value=8.25 unit=MPa
